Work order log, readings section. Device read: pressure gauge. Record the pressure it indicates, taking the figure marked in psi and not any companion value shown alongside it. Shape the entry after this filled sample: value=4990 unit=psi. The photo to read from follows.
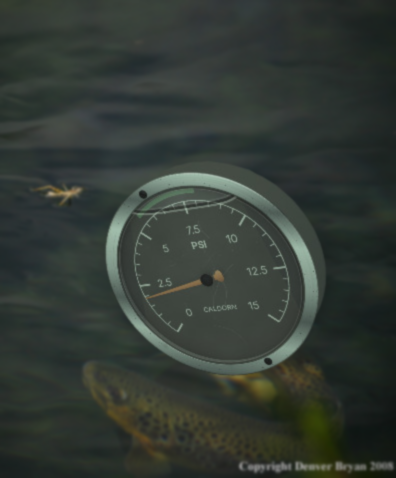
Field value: value=2 unit=psi
